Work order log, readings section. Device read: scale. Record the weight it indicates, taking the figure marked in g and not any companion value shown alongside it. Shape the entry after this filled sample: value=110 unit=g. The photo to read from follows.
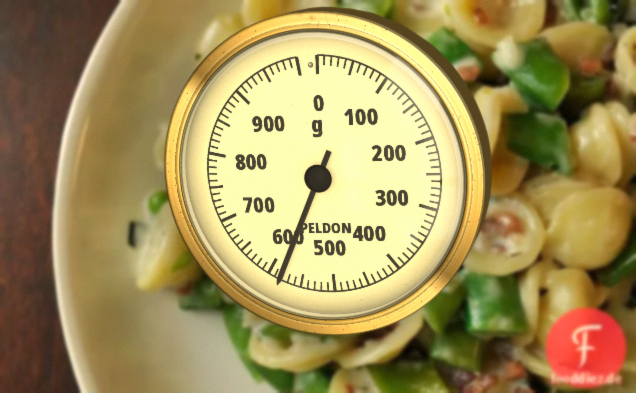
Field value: value=580 unit=g
